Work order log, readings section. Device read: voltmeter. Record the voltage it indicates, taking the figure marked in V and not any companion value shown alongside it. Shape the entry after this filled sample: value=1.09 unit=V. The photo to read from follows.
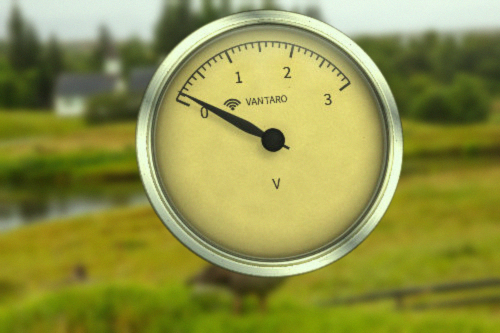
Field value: value=0.1 unit=V
